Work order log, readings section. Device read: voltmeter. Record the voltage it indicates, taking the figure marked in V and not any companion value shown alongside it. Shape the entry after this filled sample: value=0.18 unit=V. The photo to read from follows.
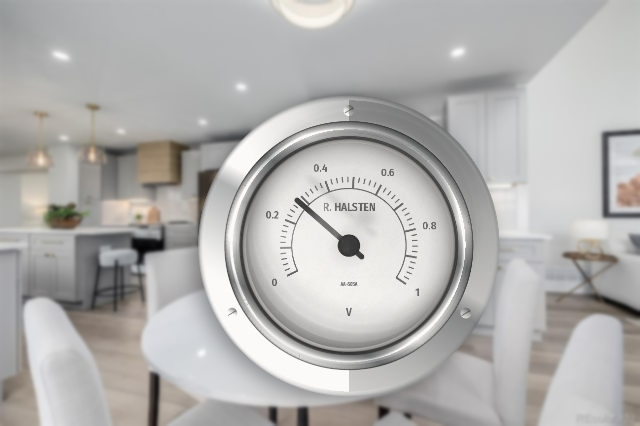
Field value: value=0.28 unit=V
